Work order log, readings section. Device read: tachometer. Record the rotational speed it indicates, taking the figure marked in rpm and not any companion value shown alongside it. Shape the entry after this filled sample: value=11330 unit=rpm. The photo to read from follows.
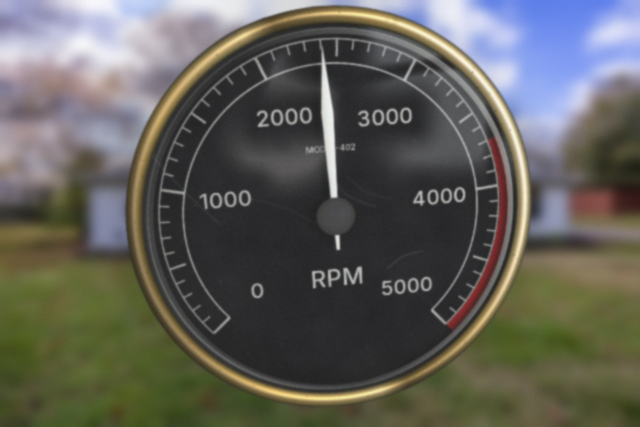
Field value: value=2400 unit=rpm
